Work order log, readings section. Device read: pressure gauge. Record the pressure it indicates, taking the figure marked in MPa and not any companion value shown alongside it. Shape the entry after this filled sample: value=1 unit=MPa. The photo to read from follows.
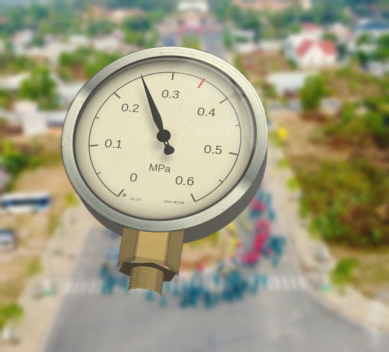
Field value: value=0.25 unit=MPa
